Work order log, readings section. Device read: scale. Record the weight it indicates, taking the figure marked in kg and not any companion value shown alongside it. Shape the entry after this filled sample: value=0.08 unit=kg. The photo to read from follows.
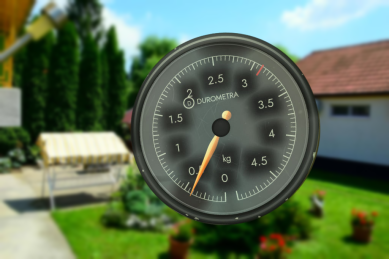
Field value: value=0.4 unit=kg
